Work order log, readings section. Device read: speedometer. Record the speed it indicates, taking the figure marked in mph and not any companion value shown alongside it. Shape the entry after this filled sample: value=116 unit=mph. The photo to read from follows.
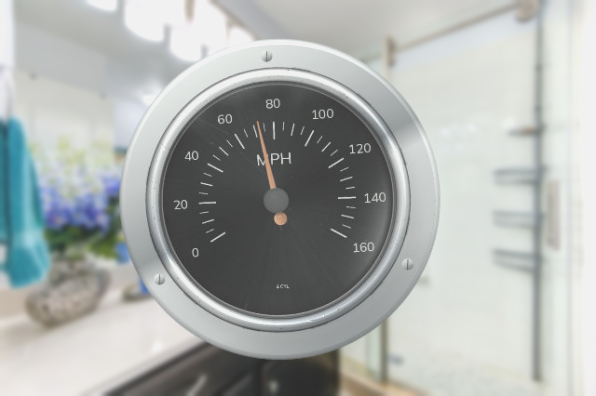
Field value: value=72.5 unit=mph
